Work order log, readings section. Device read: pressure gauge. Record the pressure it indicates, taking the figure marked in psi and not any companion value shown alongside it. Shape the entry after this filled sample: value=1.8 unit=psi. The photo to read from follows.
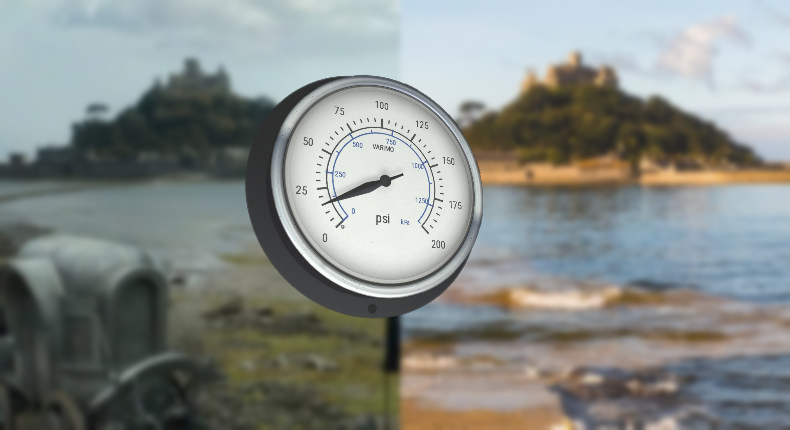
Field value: value=15 unit=psi
